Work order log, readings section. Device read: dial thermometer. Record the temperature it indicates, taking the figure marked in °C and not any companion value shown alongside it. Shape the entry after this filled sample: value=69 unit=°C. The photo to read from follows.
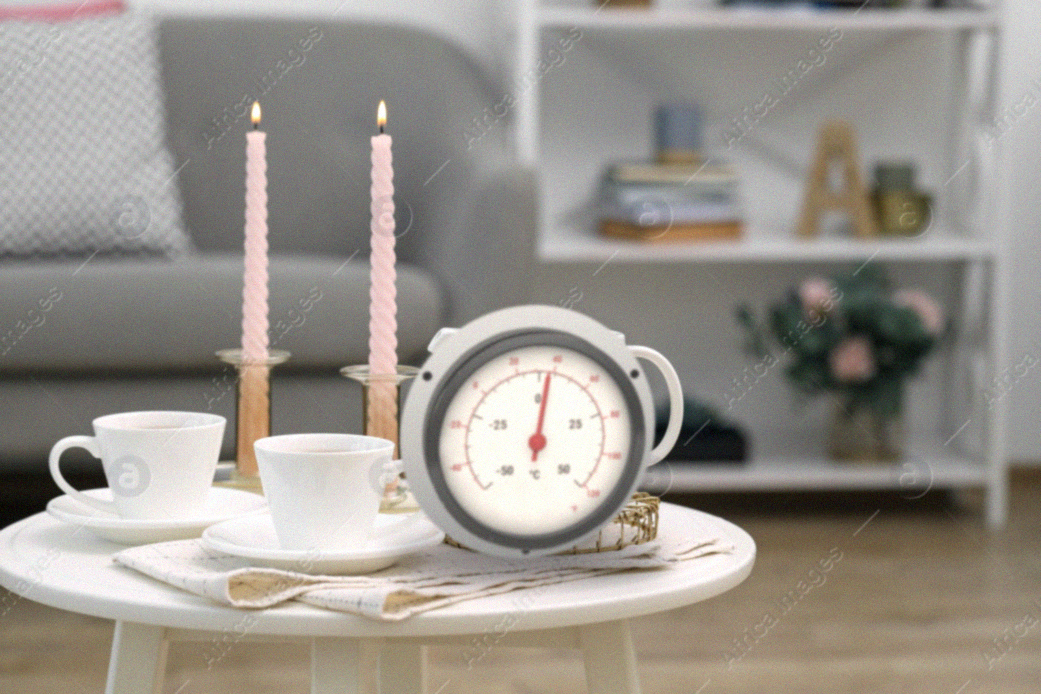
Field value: value=2.5 unit=°C
